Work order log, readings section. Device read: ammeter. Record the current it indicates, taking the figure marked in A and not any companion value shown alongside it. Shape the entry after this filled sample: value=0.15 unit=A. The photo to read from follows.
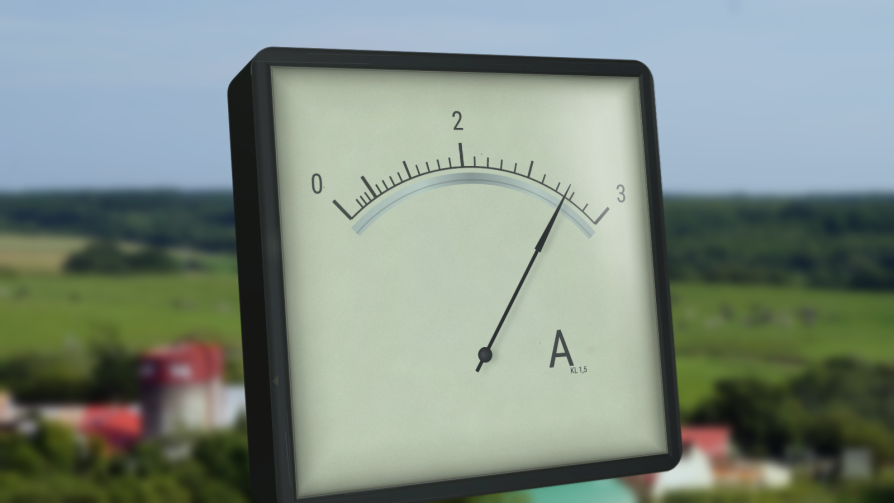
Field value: value=2.75 unit=A
